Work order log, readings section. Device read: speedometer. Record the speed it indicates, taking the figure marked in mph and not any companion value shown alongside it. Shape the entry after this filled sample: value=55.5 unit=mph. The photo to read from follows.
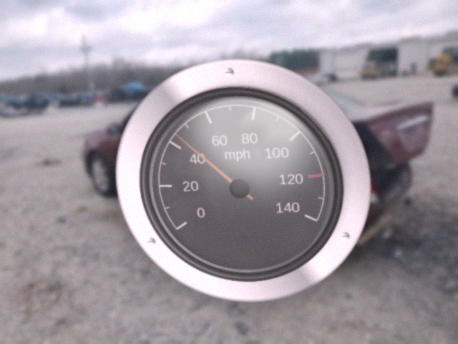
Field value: value=45 unit=mph
